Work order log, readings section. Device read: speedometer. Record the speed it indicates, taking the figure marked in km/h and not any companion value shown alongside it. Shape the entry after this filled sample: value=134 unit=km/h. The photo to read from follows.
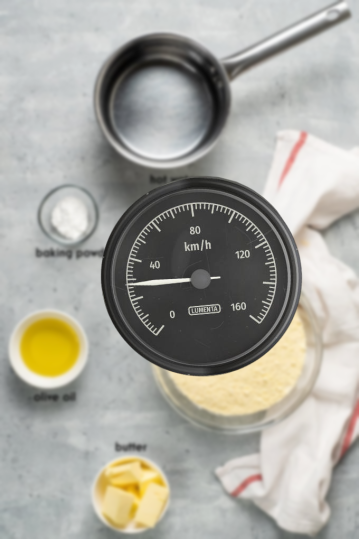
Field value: value=28 unit=km/h
